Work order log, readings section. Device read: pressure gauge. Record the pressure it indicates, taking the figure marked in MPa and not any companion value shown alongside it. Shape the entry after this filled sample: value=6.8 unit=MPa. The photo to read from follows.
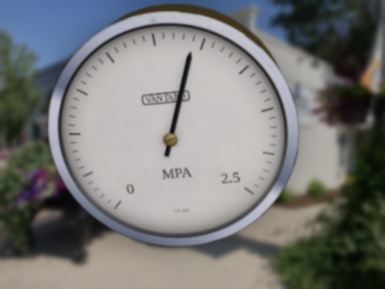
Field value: value=1.45 unit=MPa
